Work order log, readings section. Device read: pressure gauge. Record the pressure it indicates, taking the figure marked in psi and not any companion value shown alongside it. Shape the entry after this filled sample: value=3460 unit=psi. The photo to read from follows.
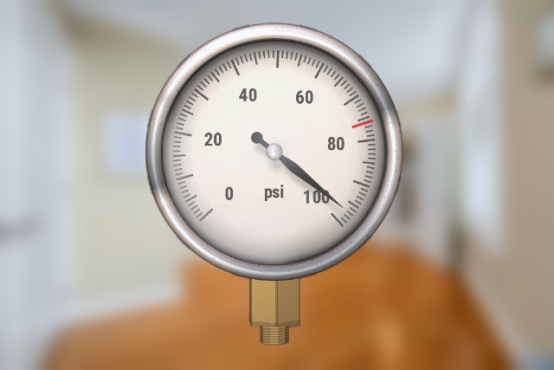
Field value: value=97 unit=psi
